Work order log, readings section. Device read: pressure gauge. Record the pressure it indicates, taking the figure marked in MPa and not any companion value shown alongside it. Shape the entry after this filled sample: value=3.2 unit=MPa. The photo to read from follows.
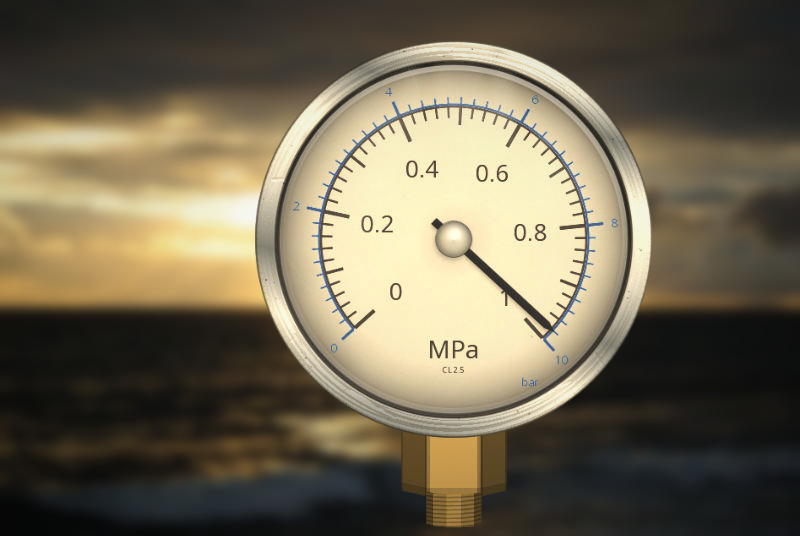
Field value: value=0.98 unit=MPa
